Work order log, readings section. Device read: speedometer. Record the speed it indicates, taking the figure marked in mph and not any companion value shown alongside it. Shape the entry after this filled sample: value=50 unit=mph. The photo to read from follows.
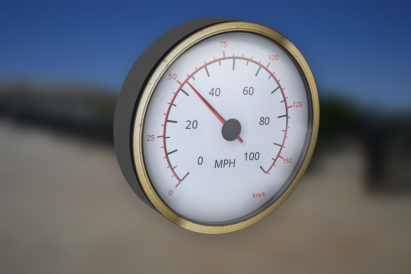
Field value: value=32.5 unit=mph
